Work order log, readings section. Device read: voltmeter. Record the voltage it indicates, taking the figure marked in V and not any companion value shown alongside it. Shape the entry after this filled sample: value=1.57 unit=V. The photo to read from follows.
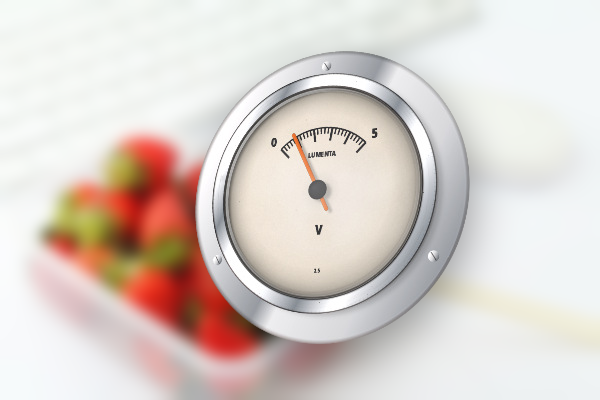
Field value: value=1 unit=V
